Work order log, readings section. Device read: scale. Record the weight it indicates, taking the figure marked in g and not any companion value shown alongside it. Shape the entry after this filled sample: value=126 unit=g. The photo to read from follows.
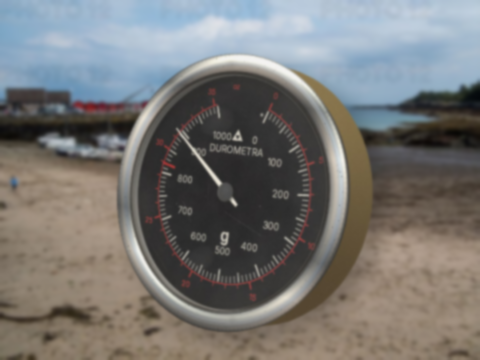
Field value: value=900 unit=g
